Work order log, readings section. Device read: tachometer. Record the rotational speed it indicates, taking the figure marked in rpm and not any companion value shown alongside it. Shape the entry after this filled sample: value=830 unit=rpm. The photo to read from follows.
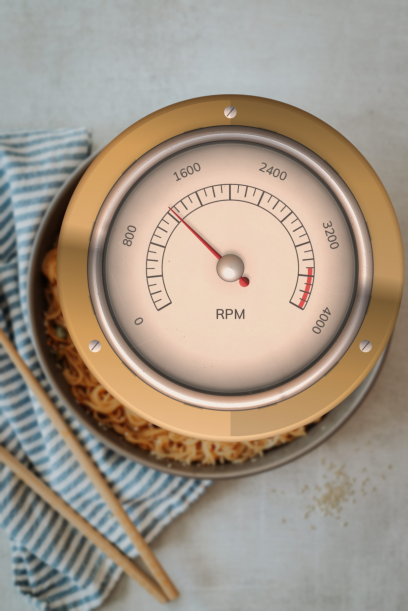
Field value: value=1250 unit=rpm
